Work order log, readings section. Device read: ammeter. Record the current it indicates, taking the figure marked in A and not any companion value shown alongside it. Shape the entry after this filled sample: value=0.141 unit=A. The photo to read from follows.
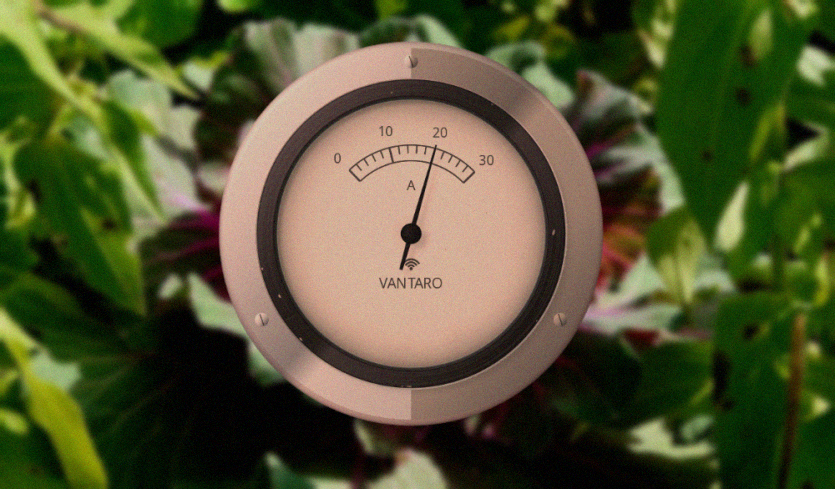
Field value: value=20 unit=A
